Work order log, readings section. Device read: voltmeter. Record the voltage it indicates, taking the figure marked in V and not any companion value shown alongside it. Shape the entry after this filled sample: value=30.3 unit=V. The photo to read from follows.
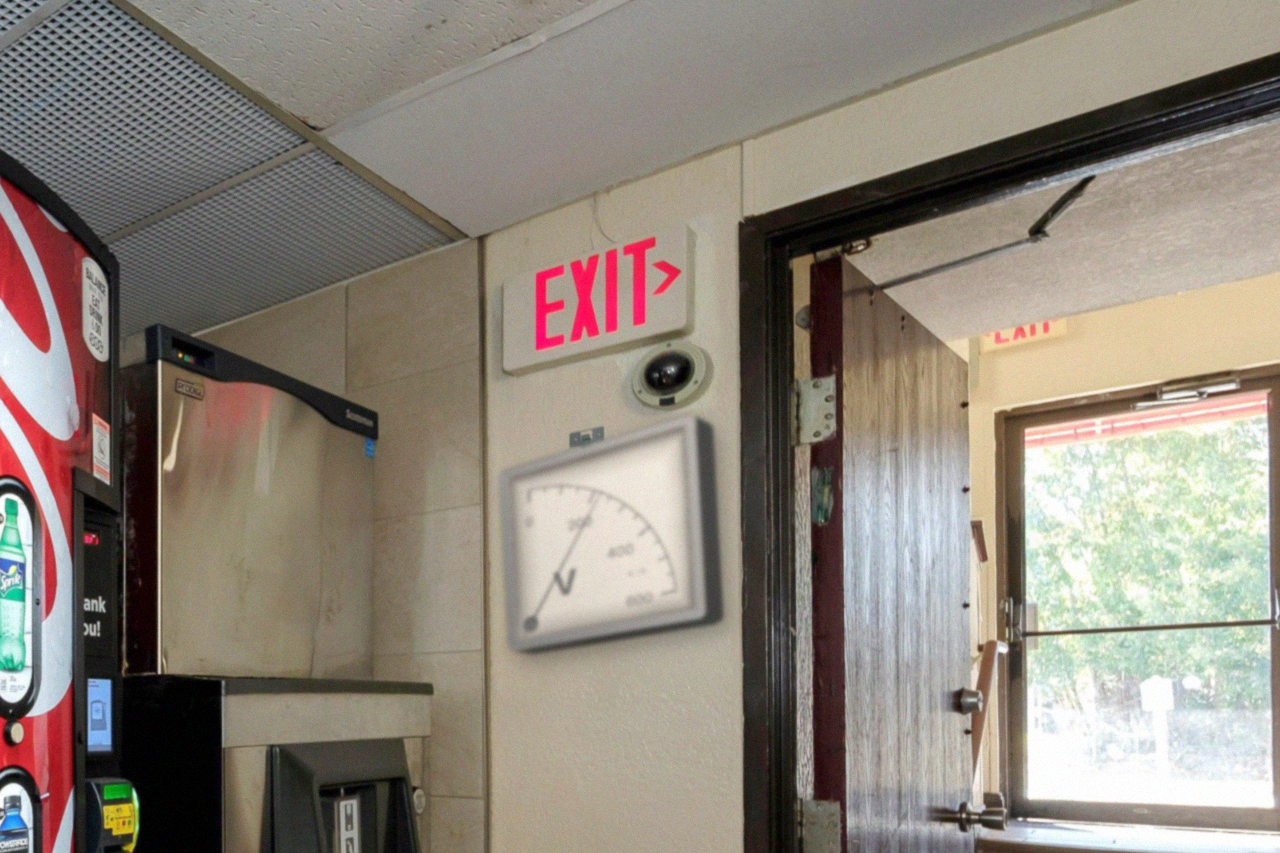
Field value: value=225 unit=V
